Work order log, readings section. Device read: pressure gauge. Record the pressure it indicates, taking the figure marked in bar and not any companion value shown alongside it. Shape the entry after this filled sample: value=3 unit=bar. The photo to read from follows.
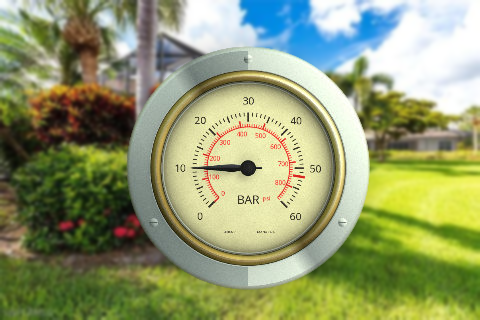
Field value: value=10 unit=bar
